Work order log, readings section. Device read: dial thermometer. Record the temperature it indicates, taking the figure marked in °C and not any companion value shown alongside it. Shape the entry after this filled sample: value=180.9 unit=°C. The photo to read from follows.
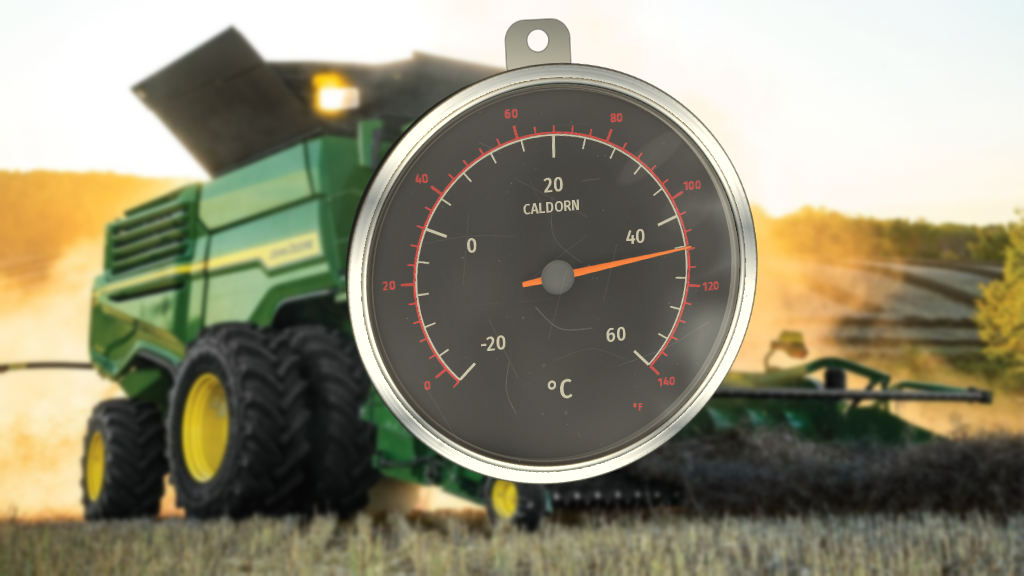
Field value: value=44 unit=°C
